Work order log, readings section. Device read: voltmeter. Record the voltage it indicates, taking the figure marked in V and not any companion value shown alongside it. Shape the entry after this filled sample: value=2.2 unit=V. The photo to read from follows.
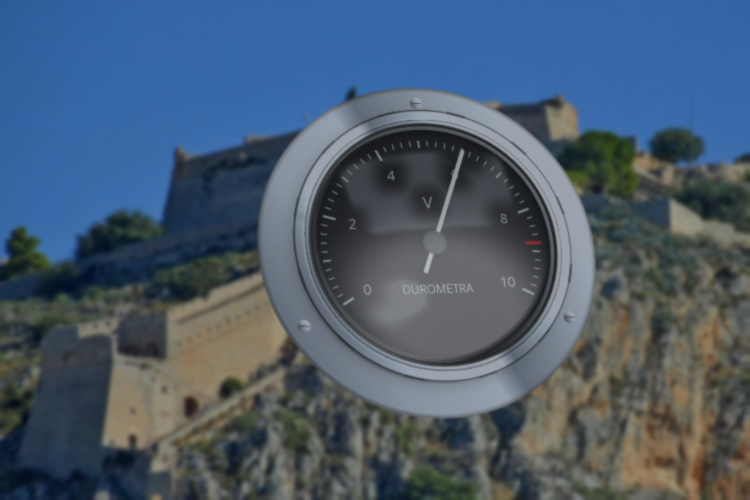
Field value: value=6 unit=V
